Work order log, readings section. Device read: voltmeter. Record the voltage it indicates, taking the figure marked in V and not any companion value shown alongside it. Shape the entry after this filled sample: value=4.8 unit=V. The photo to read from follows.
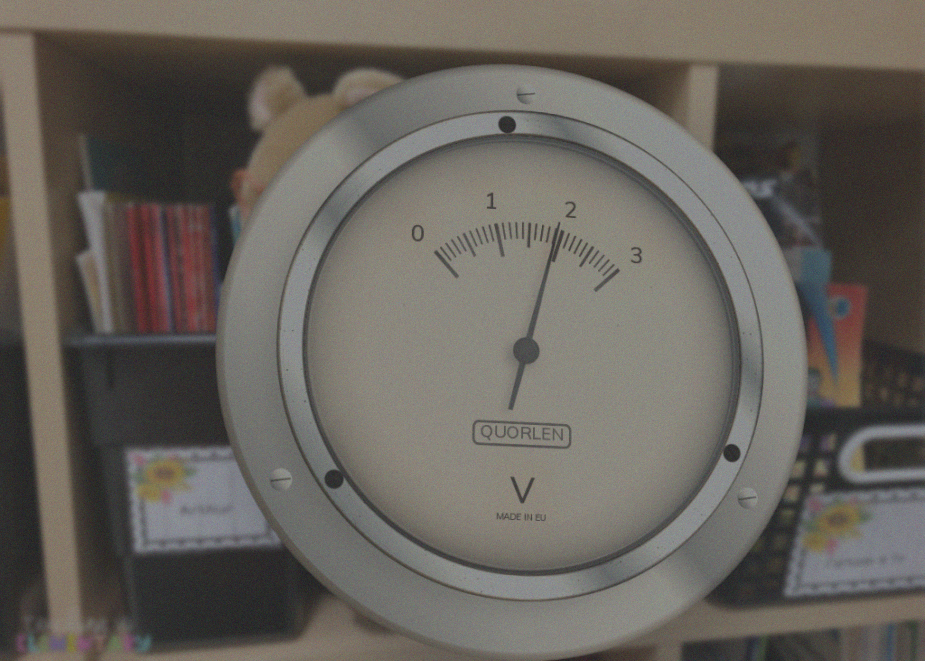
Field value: value=1.9 unit=V
